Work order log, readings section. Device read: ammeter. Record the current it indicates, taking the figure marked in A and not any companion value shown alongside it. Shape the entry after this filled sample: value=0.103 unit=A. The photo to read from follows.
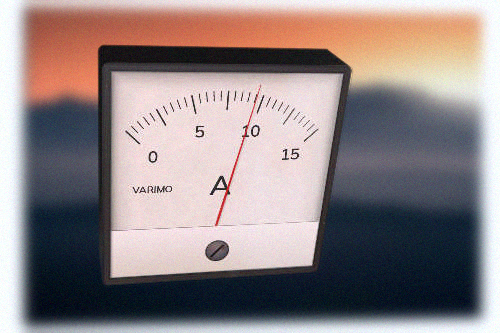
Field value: value=9.5 unit=A
